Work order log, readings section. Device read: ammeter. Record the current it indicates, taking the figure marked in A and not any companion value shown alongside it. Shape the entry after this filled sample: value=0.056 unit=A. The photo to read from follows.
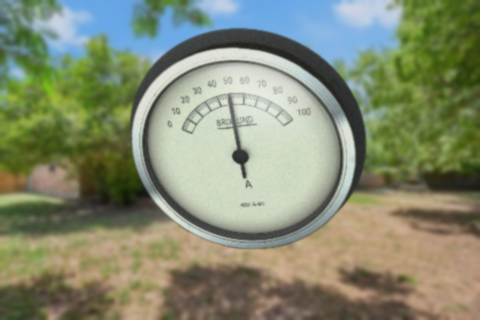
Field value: value=50 unit=A
